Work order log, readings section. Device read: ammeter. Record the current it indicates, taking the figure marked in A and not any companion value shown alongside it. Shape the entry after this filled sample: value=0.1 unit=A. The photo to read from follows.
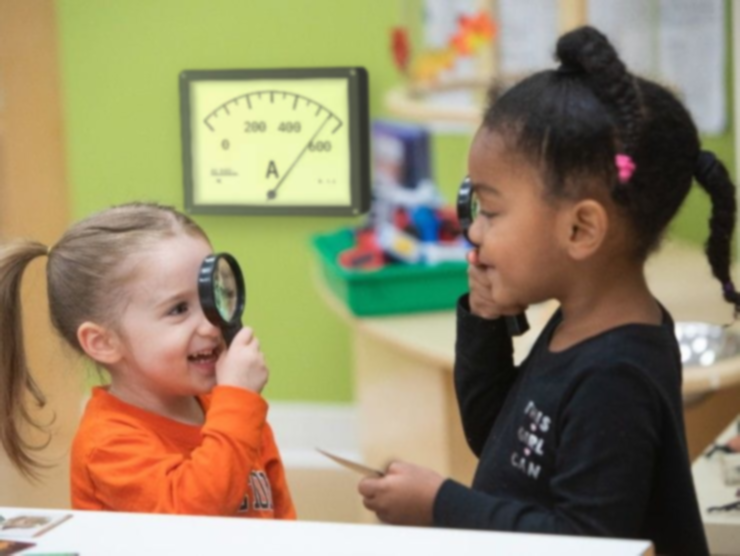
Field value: value=550 unit=A
